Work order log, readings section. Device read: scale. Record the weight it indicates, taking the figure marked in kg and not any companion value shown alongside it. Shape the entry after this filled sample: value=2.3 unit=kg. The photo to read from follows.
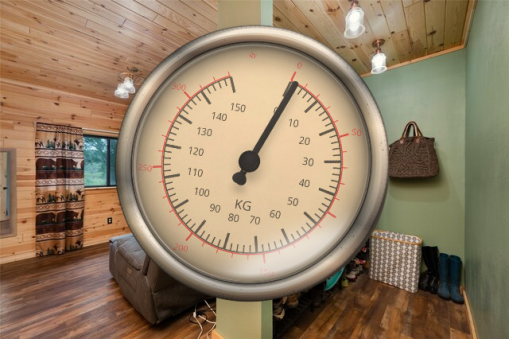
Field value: value=2 unit=kg
